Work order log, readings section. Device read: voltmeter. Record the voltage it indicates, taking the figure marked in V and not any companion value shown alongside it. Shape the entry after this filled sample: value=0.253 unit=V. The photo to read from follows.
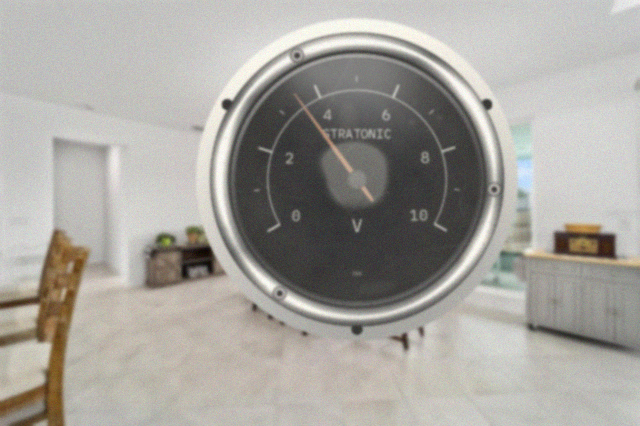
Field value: value=3.5 unit=V
